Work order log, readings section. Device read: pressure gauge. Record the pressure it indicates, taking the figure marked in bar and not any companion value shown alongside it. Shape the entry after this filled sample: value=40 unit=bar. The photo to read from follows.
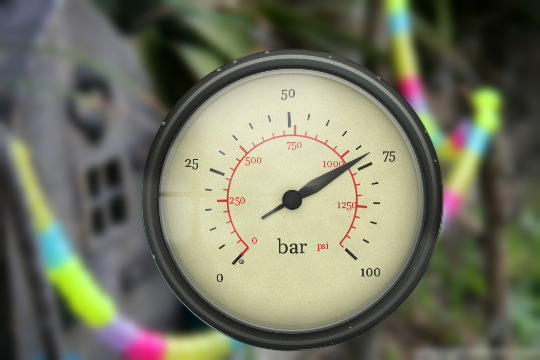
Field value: value=72.5 unit=bar
